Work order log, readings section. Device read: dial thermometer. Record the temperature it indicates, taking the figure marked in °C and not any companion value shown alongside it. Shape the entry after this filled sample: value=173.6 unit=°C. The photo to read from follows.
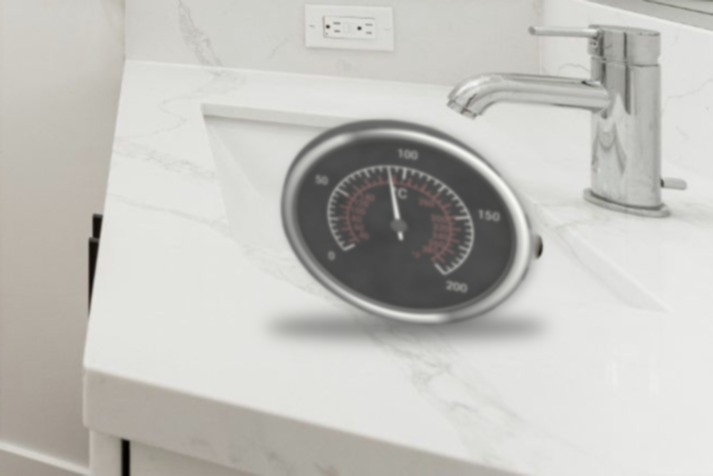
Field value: value=90 unit=°C
